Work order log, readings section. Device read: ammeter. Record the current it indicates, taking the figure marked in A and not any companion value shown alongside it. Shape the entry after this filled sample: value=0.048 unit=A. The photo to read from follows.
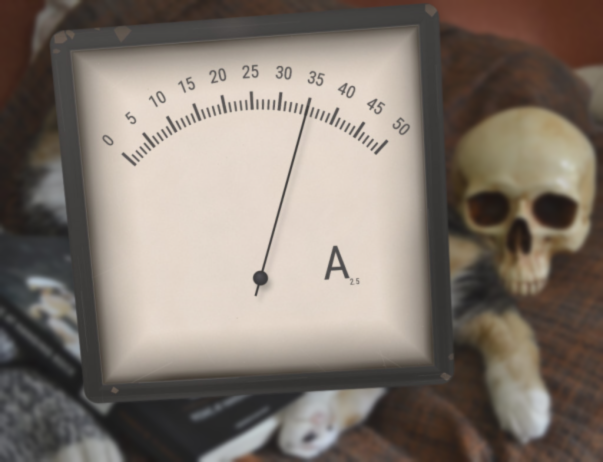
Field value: value=35 unit=A
